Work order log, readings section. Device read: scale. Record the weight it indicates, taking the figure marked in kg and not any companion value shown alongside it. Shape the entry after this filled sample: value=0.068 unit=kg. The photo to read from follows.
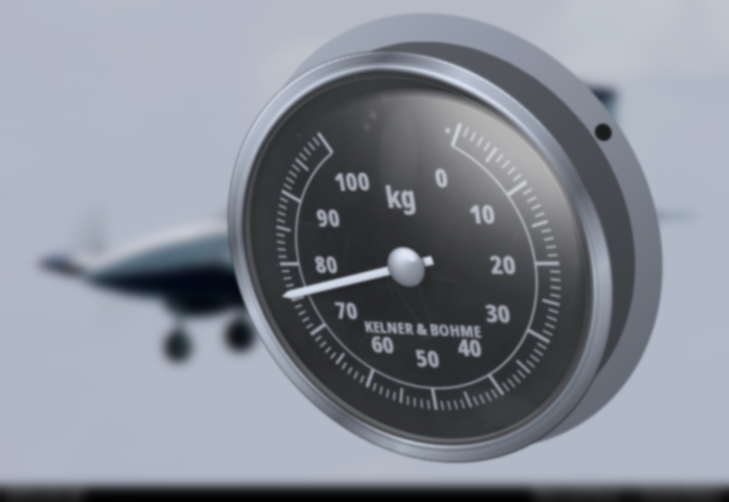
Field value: value=76 unit=kg
